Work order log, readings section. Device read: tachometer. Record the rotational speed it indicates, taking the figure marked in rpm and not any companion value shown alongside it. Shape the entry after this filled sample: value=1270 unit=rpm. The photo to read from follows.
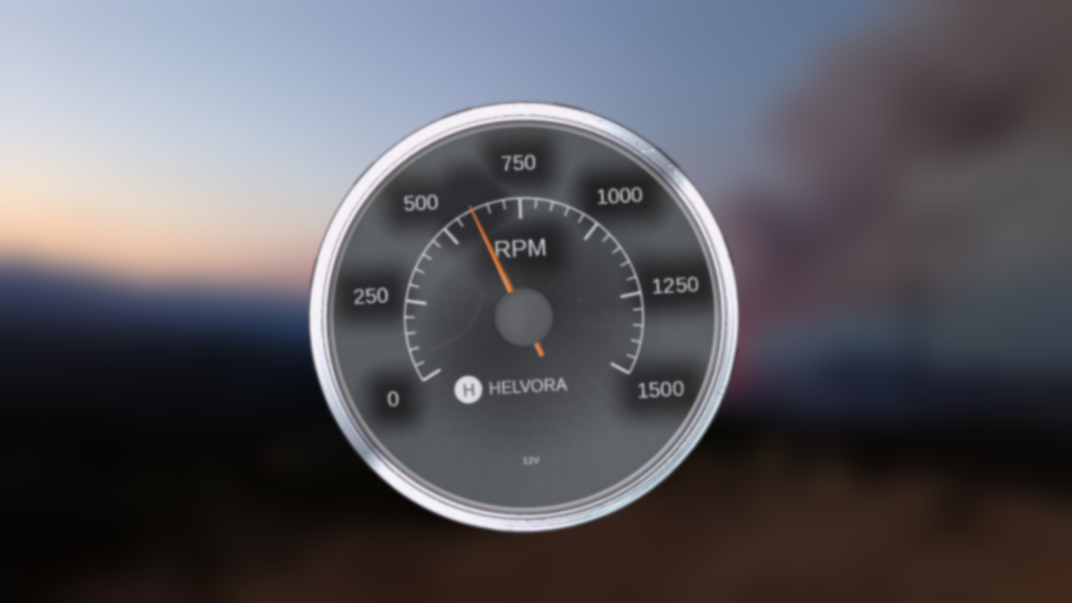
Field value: value=600 unit=rpm
